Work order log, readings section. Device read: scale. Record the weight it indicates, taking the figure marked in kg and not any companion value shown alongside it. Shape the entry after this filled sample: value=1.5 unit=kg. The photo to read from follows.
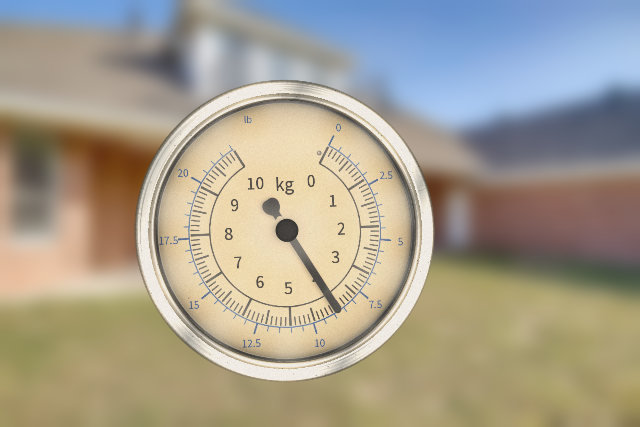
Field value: value=4 unit=kg
